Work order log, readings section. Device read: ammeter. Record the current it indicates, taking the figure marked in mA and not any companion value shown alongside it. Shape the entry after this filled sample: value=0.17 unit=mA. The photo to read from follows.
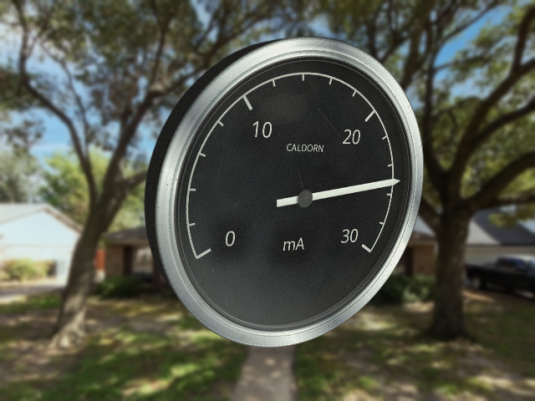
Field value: value=25 unit=mA
